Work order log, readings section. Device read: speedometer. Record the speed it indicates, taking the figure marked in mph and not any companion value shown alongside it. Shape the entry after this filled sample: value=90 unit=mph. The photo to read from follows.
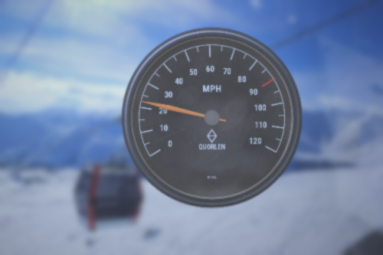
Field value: value=22.5 unit=mph
